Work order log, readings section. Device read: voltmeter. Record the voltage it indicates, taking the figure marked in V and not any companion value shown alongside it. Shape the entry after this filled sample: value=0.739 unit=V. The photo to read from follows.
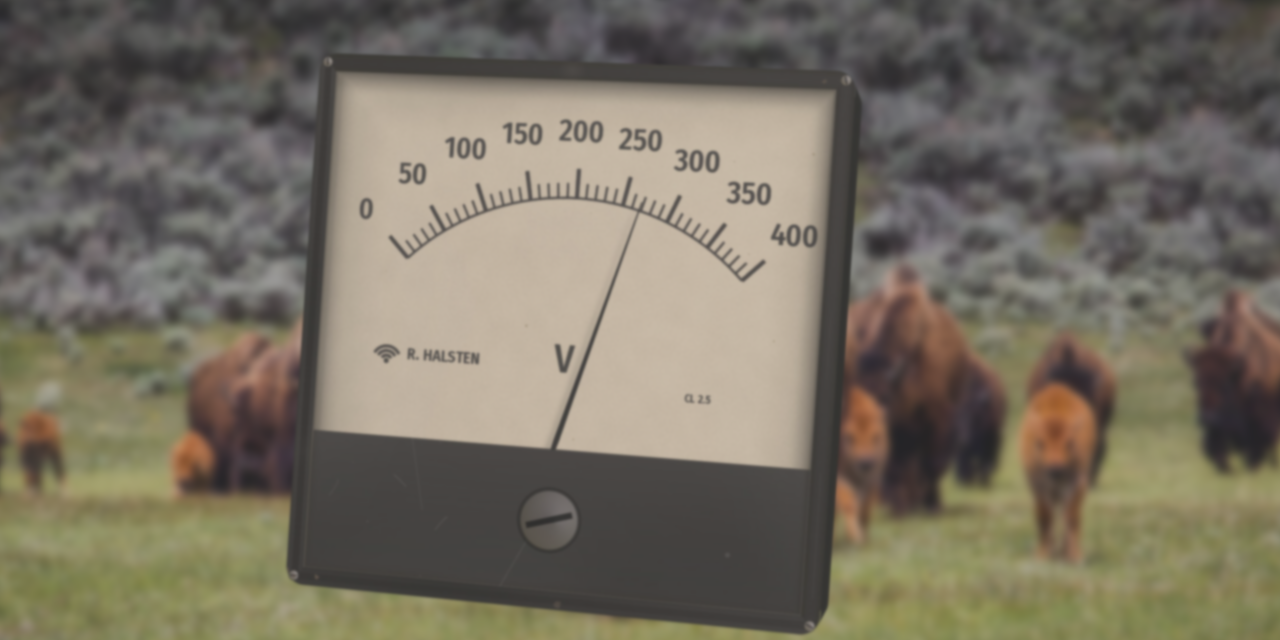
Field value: value=270 unit=V
